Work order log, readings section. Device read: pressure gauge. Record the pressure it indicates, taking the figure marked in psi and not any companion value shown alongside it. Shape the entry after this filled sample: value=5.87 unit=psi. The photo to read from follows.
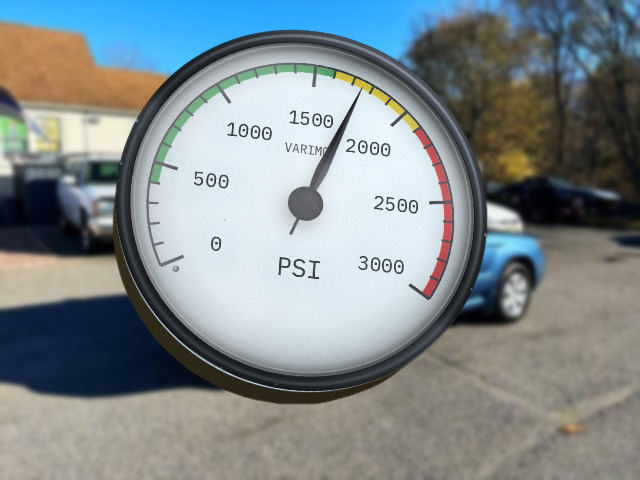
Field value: value=1750 unit=psi
